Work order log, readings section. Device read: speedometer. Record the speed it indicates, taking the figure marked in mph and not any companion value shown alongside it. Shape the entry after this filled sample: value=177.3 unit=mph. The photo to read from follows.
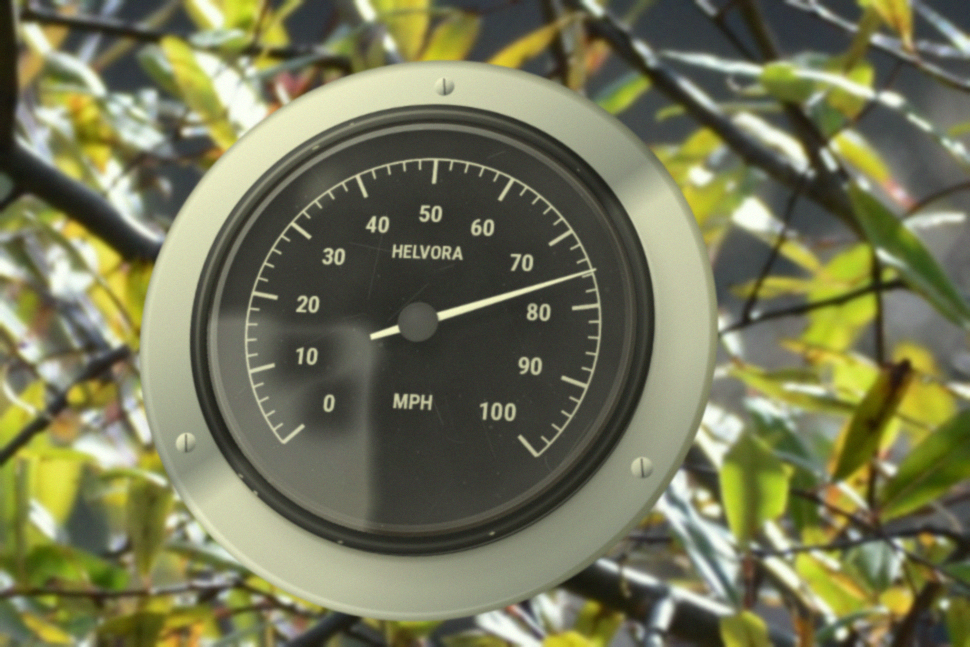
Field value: value=76 unit=mph
